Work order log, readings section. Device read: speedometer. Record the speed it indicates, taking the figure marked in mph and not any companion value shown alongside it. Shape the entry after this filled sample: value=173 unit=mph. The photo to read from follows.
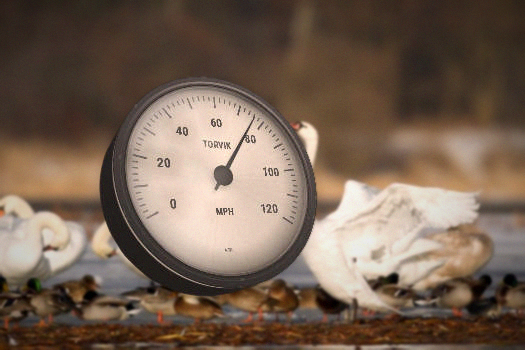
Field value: value=76 unit=mph
